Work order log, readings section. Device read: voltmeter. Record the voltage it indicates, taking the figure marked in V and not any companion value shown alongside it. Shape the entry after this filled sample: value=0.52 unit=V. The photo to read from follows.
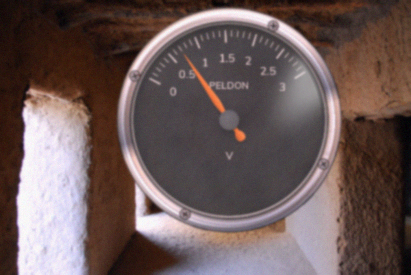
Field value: value=0.7 unit=V
